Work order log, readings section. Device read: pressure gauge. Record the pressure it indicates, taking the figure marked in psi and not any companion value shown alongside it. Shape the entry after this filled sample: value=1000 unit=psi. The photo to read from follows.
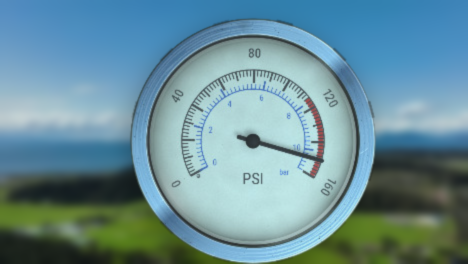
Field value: value=150 unit=psi
